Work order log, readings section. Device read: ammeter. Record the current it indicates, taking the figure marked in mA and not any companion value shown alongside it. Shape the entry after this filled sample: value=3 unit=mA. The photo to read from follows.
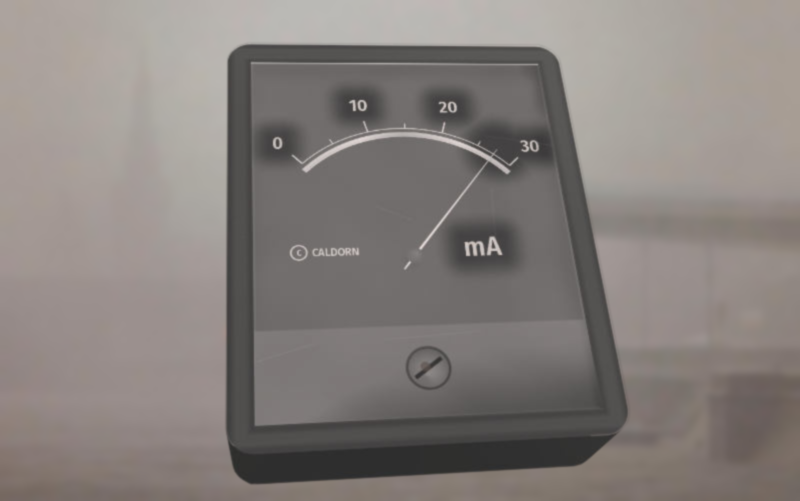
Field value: value=27.5 unit=mA
